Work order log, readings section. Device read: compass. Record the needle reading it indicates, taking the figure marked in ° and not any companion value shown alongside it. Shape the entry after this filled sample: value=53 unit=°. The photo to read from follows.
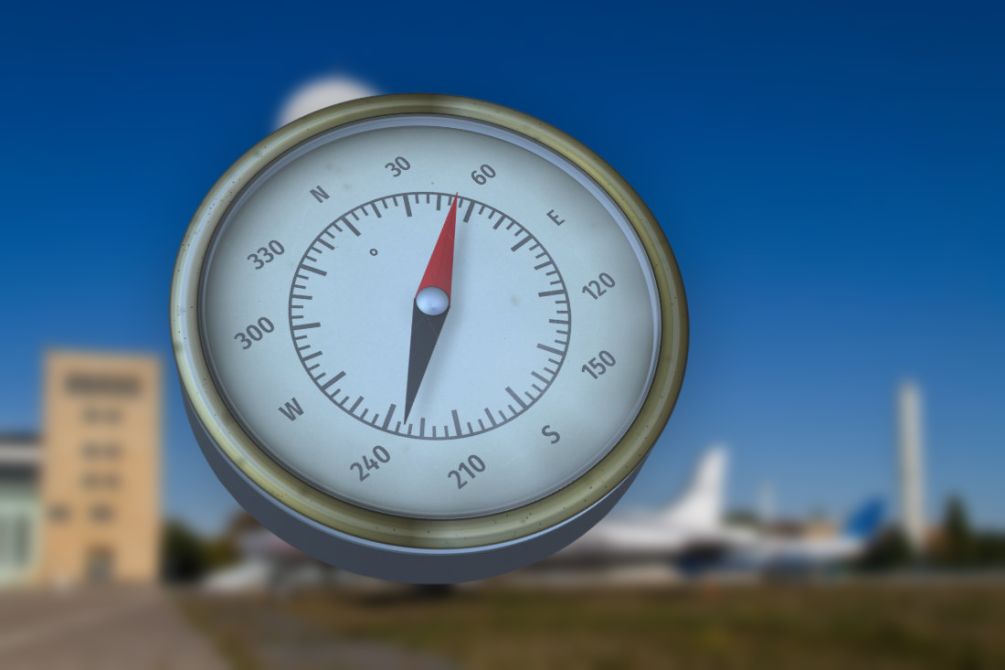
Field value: value=52.5 unit=°
